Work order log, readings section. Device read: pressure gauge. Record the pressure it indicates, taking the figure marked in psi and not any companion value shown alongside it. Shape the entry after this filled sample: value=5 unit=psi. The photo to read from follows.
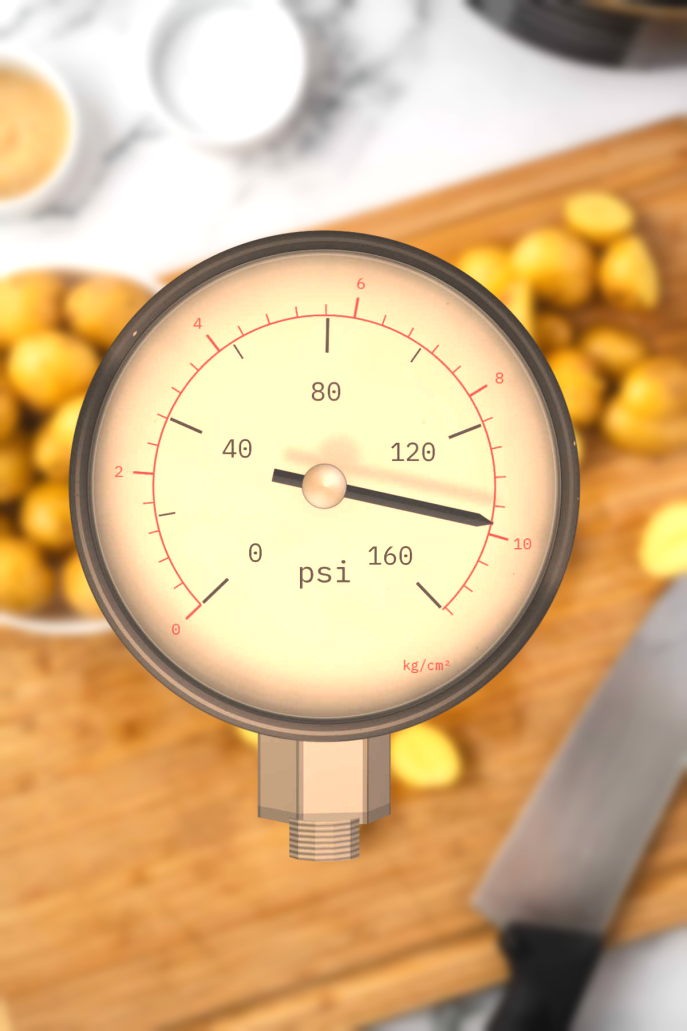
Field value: value=140 unit=psi
